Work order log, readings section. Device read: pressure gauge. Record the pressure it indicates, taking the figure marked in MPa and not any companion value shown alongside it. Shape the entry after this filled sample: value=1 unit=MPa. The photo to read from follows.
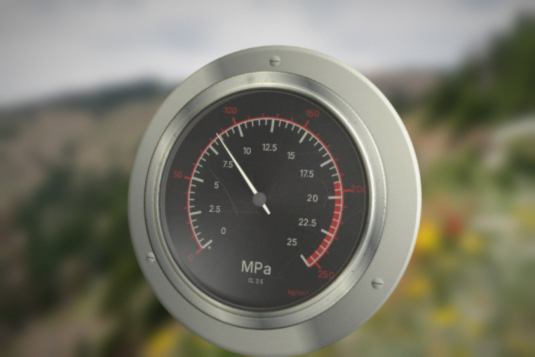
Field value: value=8.5 unit=MPa
